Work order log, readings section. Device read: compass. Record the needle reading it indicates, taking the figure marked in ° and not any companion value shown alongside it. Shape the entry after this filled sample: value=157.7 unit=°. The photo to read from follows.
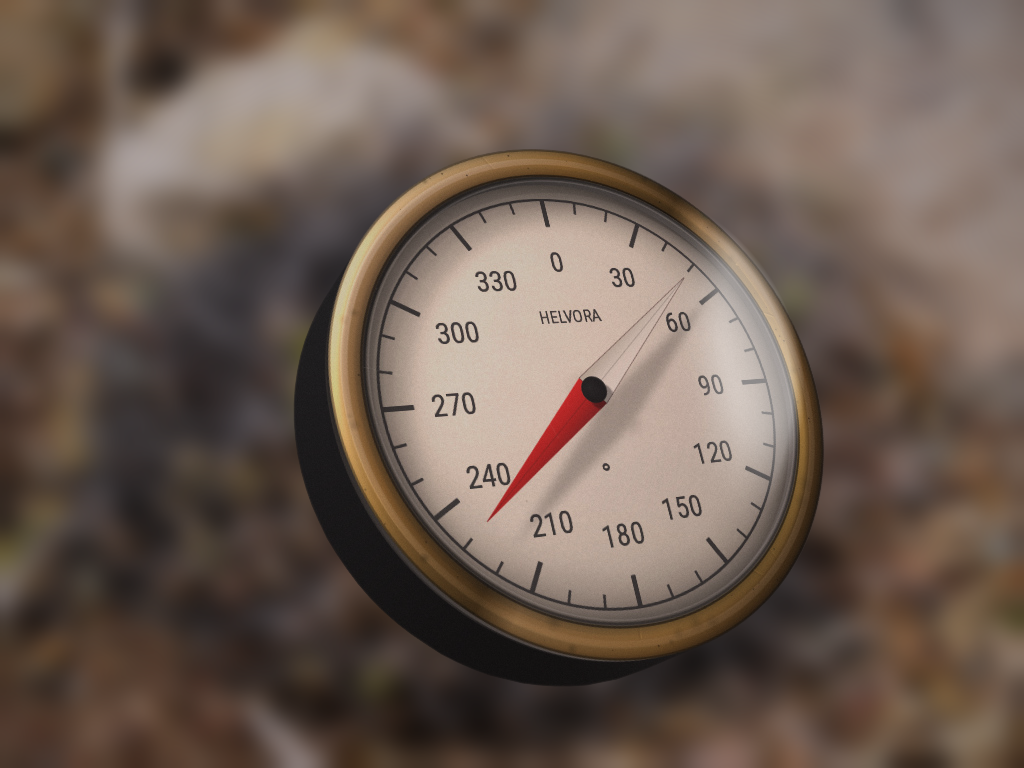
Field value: value=230 unit=°
